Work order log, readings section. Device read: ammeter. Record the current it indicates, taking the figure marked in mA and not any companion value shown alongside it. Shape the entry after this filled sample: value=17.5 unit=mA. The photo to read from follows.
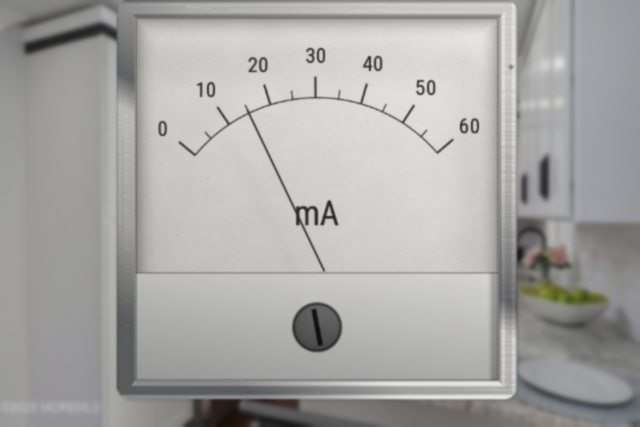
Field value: value=15 unit=mA
